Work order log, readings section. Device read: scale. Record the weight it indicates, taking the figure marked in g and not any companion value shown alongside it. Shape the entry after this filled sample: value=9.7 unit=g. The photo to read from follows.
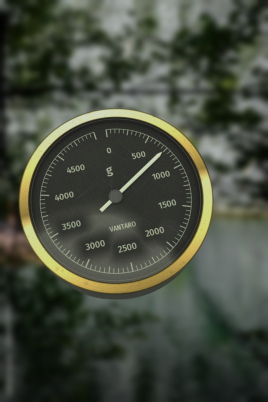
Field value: value=750 unit=g
